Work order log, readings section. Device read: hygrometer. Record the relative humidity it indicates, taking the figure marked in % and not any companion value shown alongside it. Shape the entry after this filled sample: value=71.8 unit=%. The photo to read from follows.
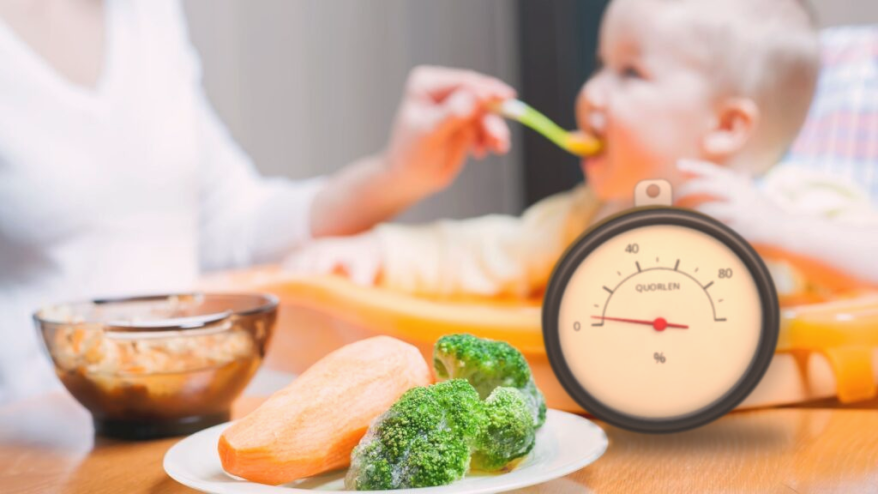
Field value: value=5 unit=%
